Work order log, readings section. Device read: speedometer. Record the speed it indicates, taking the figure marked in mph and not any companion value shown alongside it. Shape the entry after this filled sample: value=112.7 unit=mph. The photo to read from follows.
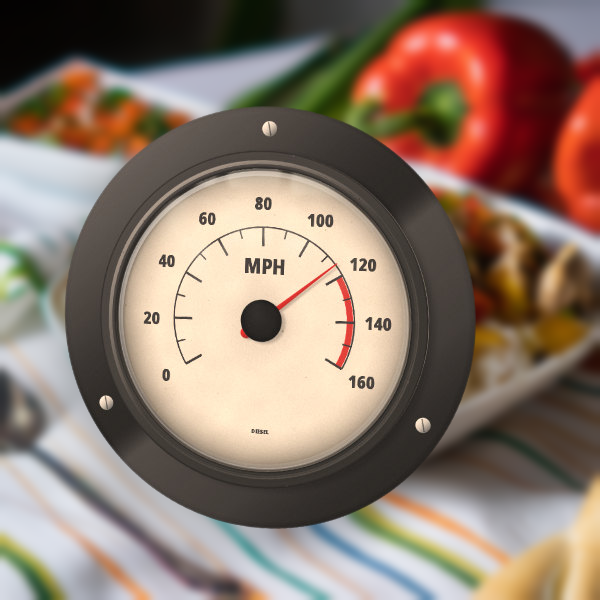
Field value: value=115 unit=mph
